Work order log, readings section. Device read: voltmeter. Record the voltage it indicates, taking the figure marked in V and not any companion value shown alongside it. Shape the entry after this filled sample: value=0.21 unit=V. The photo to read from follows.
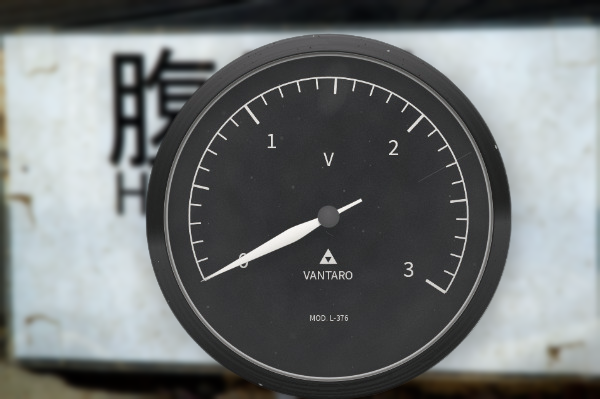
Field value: value=0 unit=V
